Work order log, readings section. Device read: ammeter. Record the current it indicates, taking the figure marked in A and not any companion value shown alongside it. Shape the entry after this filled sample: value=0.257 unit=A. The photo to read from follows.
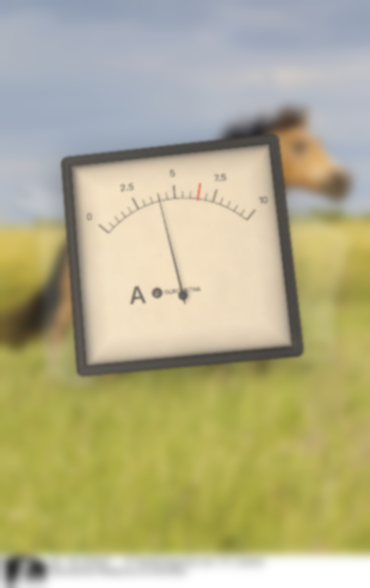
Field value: value=4 unit=A
